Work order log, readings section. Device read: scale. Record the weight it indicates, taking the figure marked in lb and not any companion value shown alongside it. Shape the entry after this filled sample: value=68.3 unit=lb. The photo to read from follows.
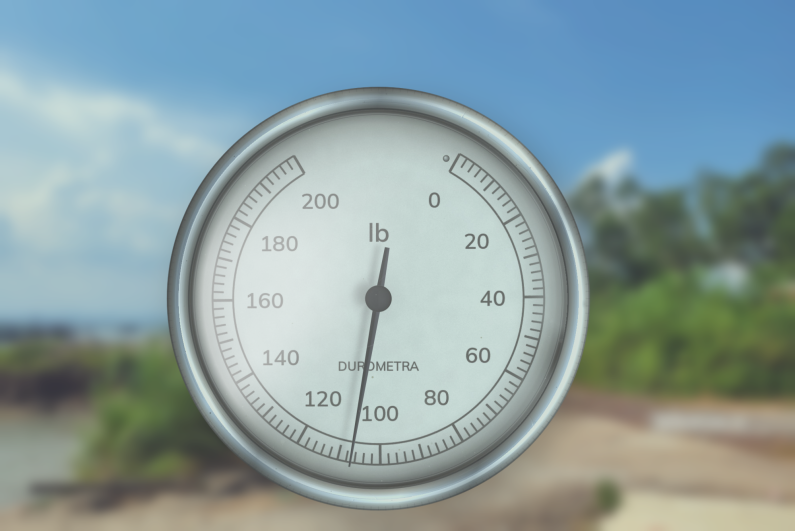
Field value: value=107 unit=lb
